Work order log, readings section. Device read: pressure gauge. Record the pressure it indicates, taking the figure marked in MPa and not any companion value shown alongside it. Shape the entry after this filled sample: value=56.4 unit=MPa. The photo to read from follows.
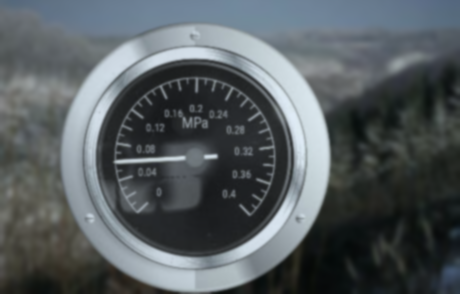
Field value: value=0.06 unit=MPa
